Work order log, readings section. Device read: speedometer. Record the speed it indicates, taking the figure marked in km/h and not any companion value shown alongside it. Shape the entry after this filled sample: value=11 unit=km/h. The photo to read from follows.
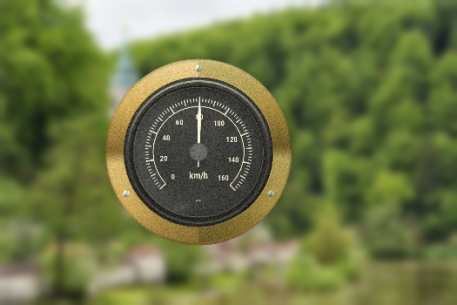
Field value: value=80 unit=km/h
